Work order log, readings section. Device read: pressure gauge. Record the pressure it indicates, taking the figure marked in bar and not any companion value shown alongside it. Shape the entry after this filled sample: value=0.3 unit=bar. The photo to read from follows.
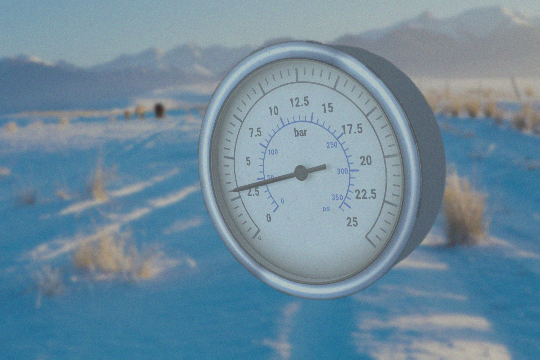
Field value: value=3 unit=bar
